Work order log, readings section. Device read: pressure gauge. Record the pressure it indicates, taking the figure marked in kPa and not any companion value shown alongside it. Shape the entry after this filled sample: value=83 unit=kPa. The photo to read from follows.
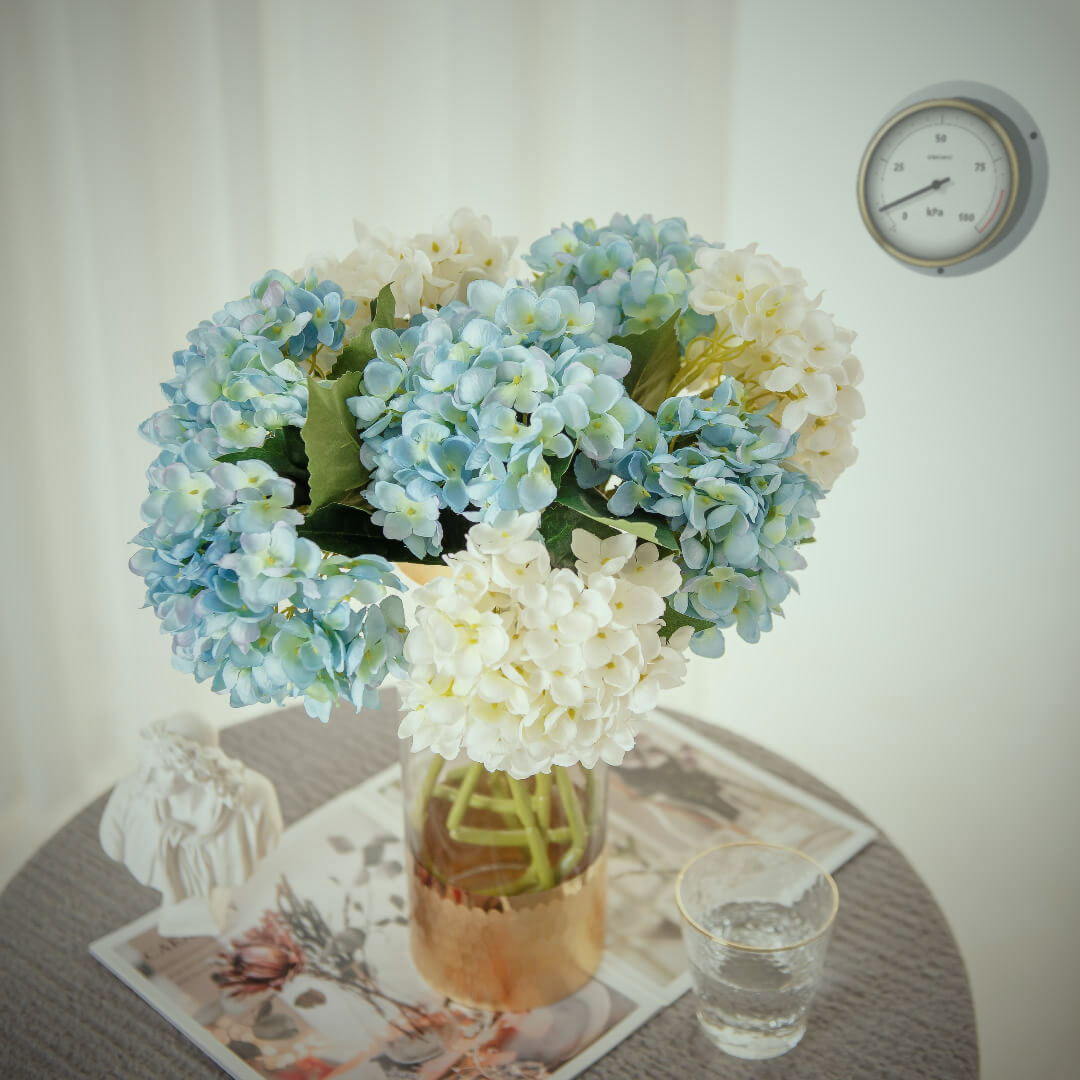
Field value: value=7.5 unit=kPa
